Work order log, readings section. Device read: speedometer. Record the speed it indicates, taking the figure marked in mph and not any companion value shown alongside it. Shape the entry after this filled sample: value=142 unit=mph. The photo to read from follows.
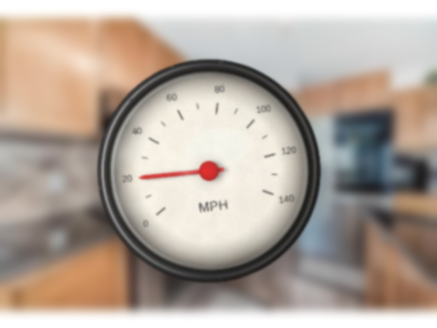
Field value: value=20 unit=mph
